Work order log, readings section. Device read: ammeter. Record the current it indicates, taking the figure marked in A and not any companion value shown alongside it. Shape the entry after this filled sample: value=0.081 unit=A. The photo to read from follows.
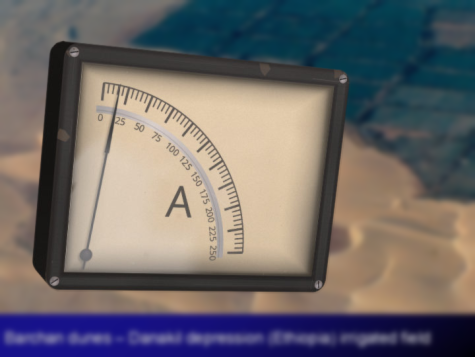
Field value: value=15 unit=A
